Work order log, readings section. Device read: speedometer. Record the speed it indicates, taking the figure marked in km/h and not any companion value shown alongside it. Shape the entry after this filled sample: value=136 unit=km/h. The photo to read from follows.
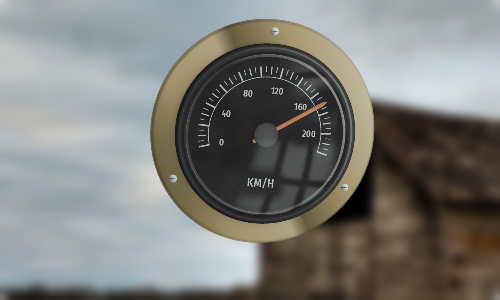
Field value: value=170 unit=km/h
